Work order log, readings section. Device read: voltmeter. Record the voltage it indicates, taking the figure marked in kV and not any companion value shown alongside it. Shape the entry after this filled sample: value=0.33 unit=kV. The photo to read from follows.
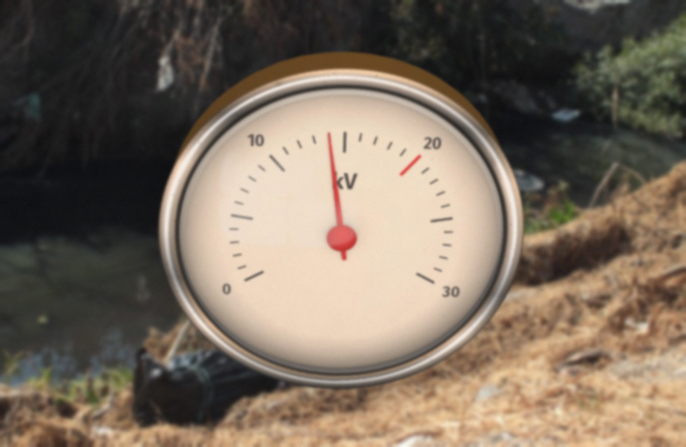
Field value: value=14 unit=kV
